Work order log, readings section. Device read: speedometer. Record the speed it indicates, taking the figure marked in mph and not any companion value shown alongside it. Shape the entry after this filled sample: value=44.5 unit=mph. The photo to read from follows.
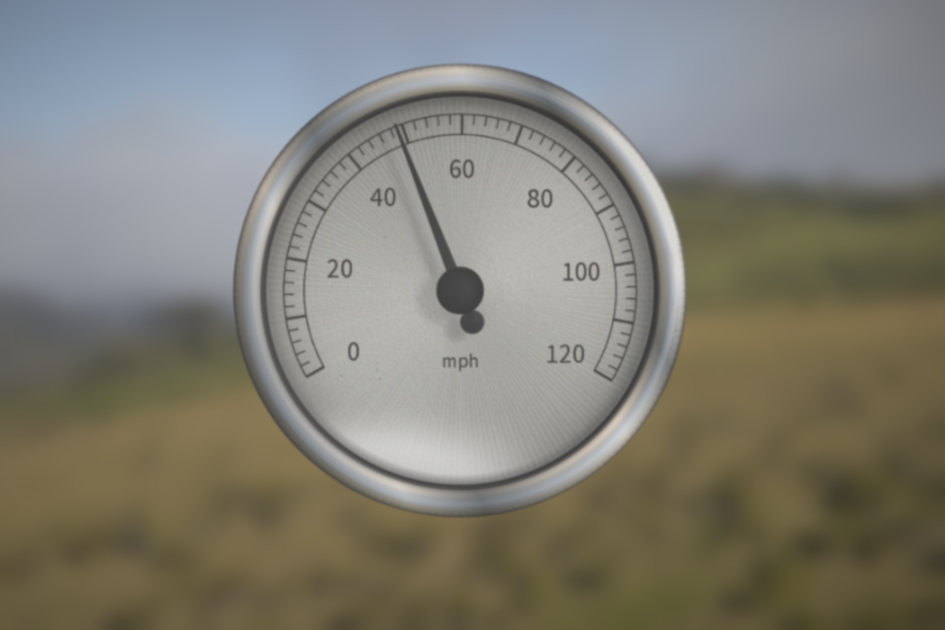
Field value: value=49 unit=mph
